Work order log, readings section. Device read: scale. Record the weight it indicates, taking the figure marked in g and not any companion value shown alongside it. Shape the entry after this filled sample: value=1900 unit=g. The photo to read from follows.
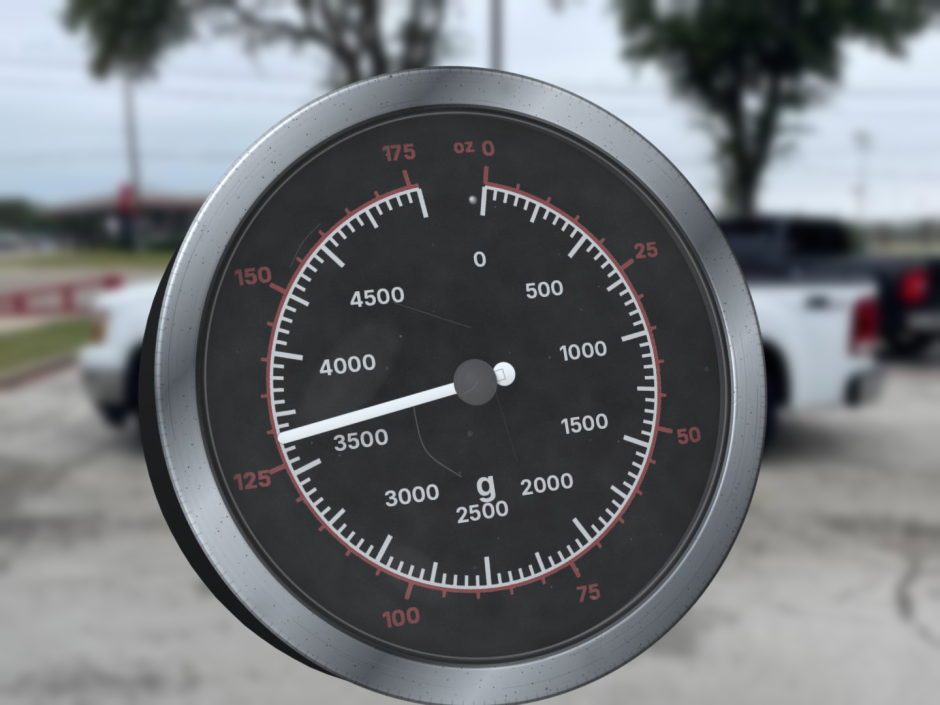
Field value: value=3650 unit=g
